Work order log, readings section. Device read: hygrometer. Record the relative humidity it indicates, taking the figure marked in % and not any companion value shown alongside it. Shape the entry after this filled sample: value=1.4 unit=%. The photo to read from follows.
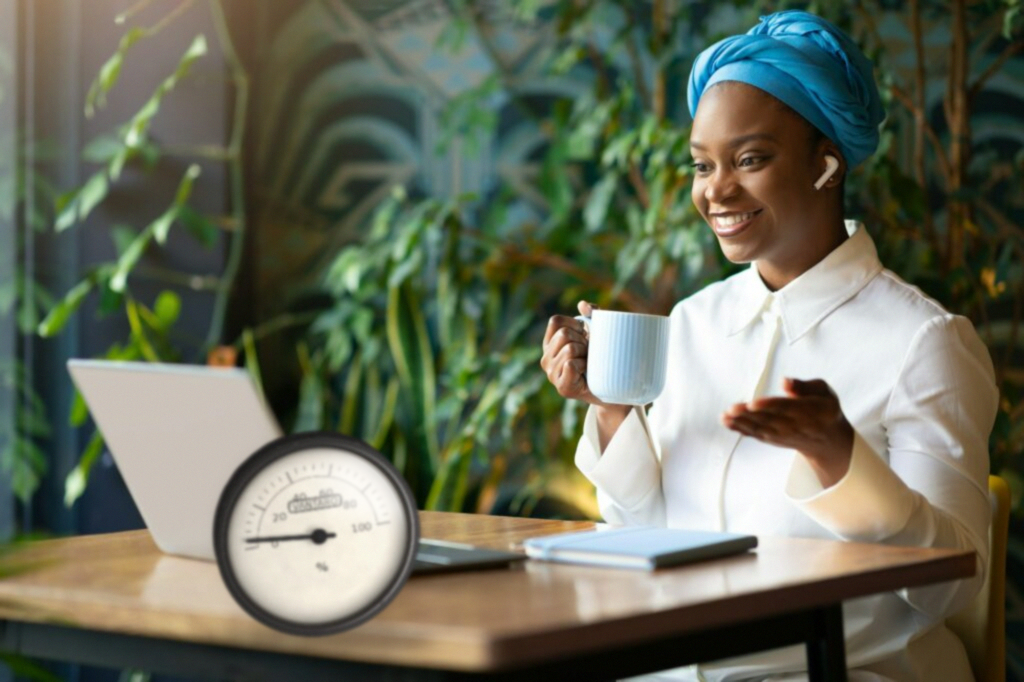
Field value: value=4 unit=%
